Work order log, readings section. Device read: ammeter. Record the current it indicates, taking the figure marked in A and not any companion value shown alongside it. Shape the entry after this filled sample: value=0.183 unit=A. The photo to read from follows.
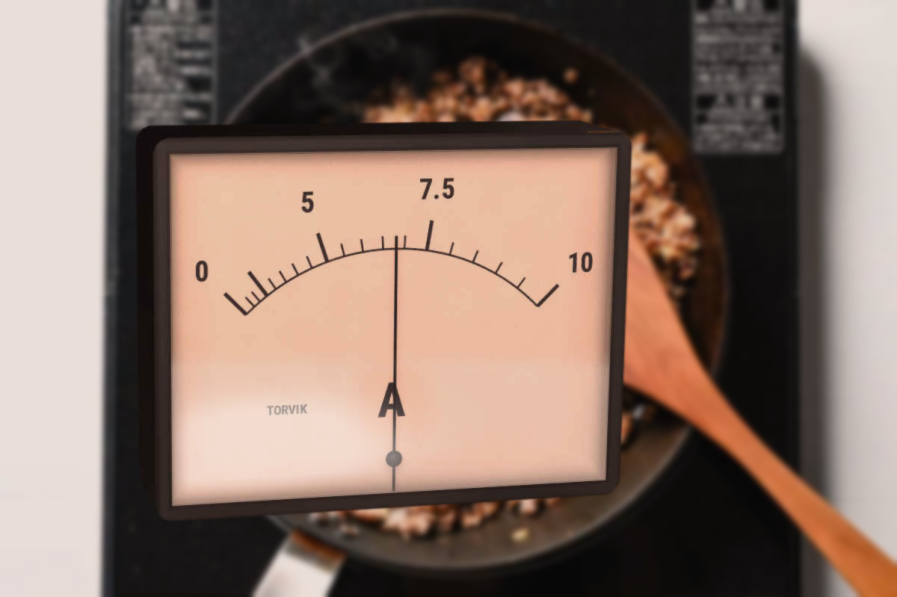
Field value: value=6.75 unit=A
